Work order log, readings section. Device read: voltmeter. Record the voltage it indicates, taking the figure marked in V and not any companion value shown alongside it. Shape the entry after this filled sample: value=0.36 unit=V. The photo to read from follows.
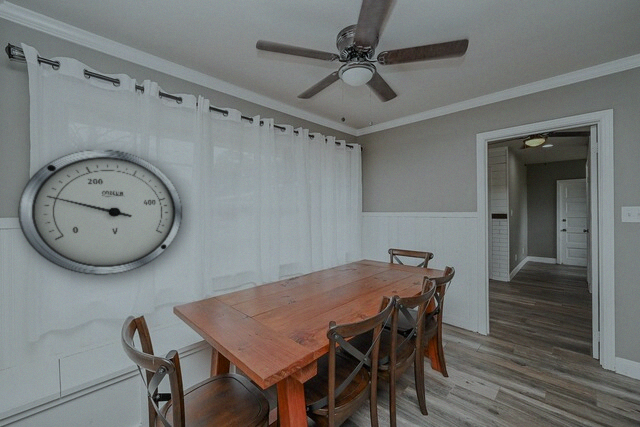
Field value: value=100 unit=V
